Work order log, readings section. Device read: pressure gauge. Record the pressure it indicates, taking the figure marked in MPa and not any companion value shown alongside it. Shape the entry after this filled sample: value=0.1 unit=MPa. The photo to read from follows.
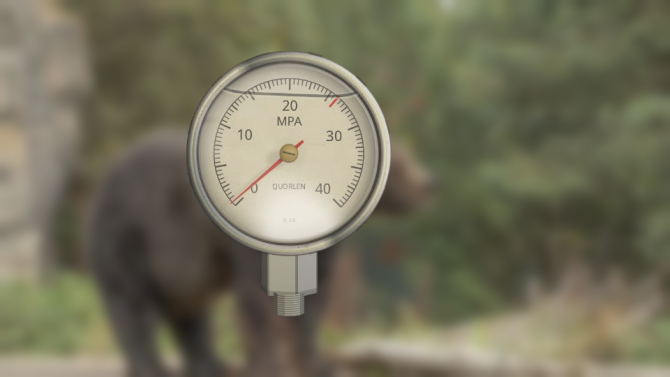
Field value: value=0.5 unit=MPa
